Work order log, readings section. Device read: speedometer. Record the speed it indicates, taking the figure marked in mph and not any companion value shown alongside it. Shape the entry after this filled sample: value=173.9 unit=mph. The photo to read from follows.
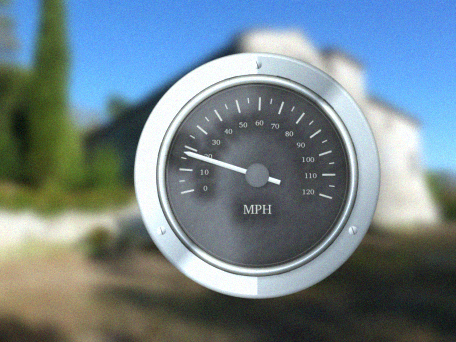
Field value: value=17.5 unit=mph
